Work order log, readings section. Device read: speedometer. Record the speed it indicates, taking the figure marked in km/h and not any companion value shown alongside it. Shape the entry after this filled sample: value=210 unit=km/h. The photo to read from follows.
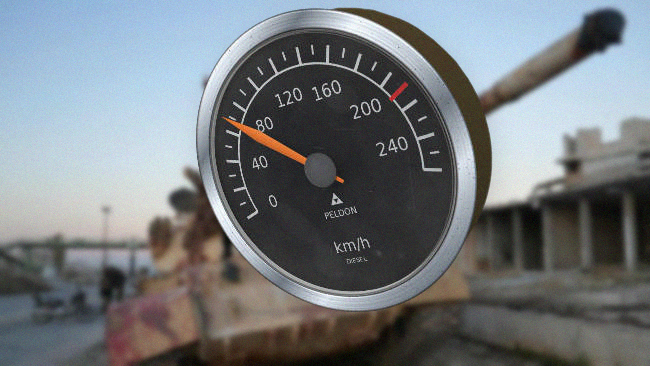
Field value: value=70 unit=km/h
